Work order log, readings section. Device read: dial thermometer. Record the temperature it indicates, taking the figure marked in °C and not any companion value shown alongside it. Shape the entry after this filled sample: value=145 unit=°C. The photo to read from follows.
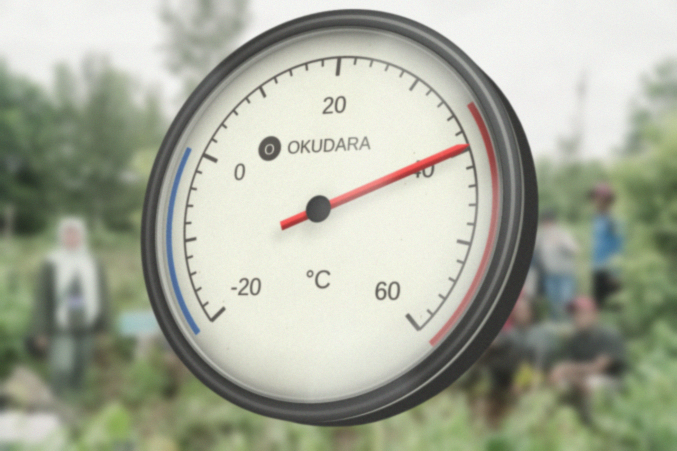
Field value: value=40 unit=°C
